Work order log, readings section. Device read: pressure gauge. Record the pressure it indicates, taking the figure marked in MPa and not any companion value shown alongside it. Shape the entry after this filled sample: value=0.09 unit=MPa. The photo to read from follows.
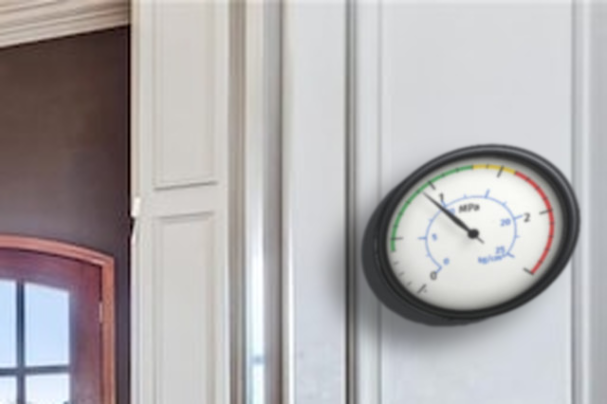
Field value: value=0.9 unit=MPa
